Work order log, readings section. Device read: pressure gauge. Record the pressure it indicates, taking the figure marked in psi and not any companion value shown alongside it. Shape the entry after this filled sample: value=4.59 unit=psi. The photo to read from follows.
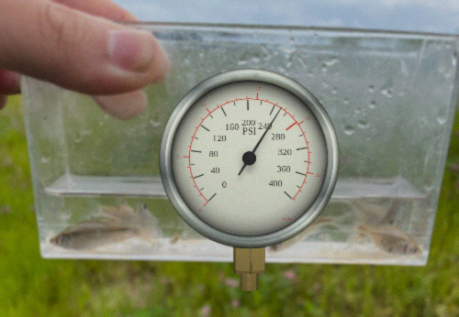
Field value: value=250 unit=psi
